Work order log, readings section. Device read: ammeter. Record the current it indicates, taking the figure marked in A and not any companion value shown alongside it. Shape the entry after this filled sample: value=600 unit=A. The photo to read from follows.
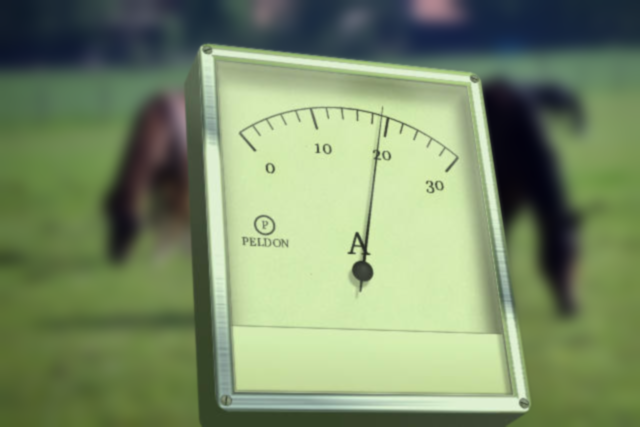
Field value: value=19 unit=A
